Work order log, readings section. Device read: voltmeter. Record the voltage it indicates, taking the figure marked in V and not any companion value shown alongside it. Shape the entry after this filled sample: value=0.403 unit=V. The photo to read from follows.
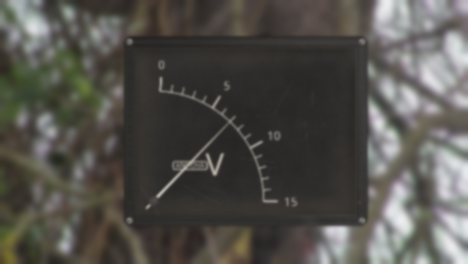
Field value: value=7 unit=V
